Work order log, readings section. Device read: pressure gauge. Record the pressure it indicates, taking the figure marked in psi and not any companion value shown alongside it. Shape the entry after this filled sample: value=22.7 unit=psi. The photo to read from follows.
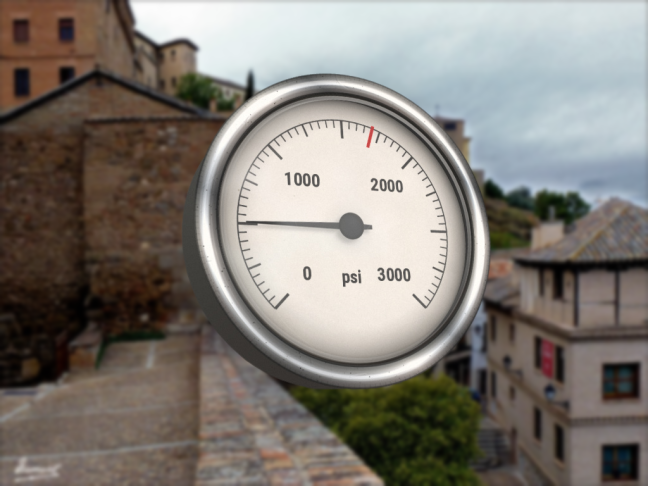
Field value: value=500 unit=psi
